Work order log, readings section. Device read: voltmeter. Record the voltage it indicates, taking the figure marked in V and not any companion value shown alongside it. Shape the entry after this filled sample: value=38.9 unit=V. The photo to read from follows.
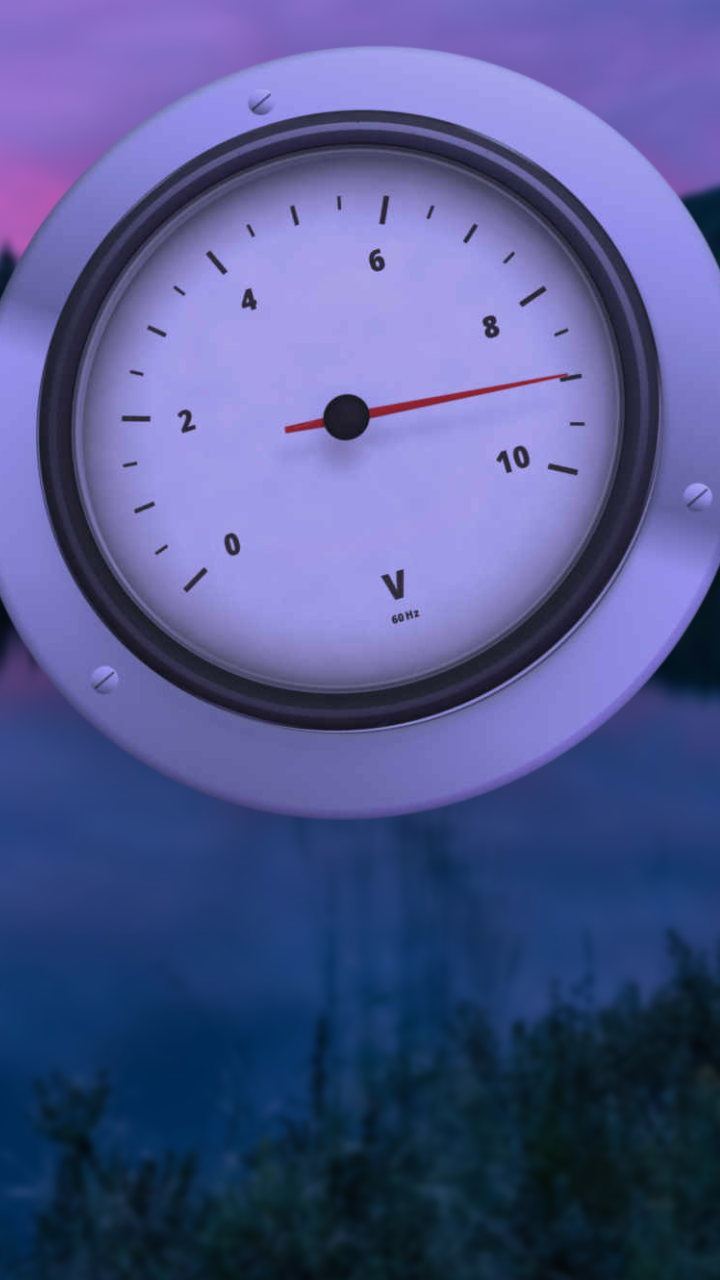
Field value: value=9 unit=V
